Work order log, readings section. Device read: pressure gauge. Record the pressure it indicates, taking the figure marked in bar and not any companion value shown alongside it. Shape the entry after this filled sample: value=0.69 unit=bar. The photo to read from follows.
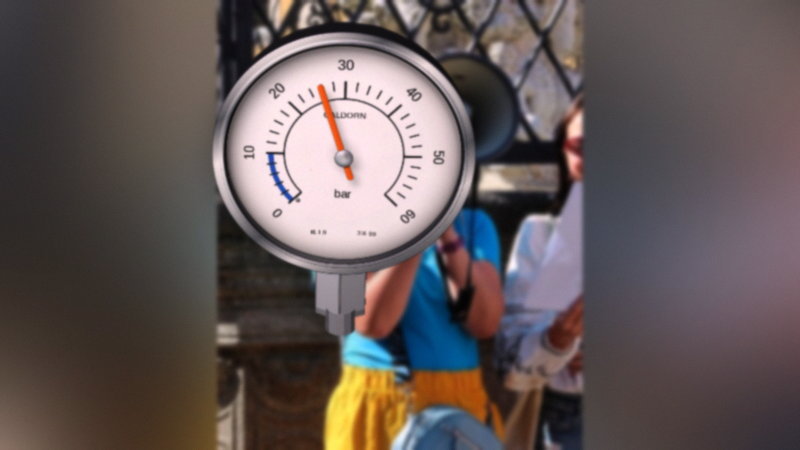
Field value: value=26 unit=bar
